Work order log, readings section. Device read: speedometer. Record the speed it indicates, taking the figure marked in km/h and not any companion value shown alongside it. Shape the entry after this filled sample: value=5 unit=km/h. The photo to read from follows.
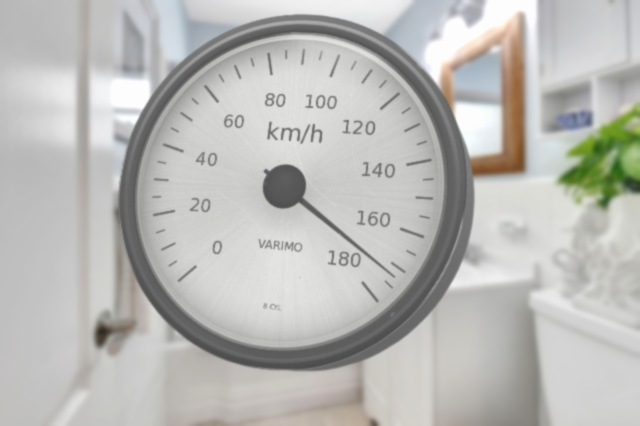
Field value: value=172.5 unit=km/h
